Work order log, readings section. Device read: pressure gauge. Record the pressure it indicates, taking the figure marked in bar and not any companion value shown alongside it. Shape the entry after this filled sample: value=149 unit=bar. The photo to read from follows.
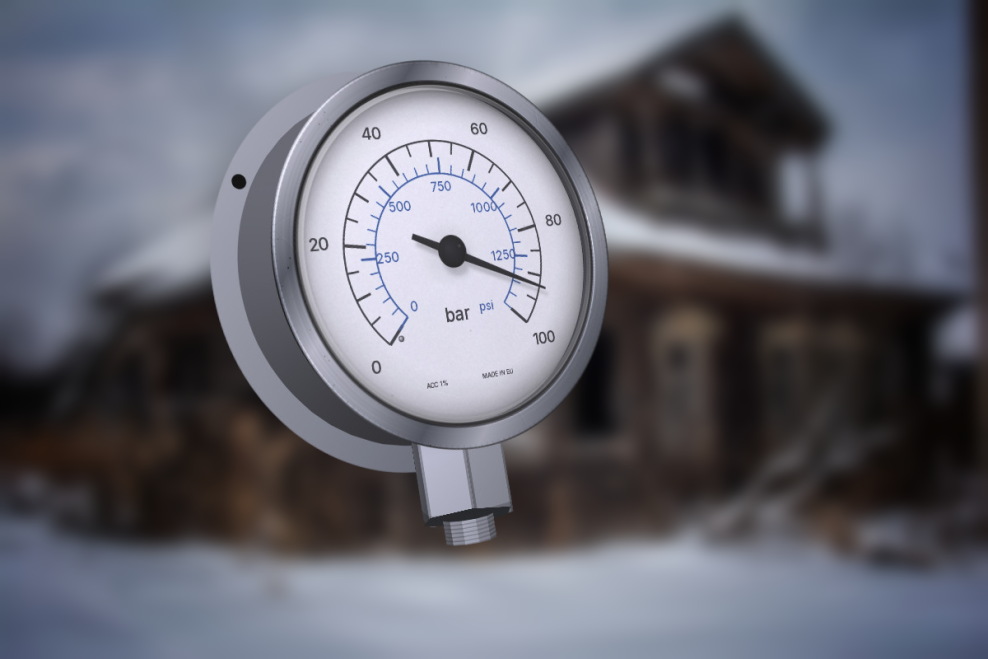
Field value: value=92.5 unit=bar
